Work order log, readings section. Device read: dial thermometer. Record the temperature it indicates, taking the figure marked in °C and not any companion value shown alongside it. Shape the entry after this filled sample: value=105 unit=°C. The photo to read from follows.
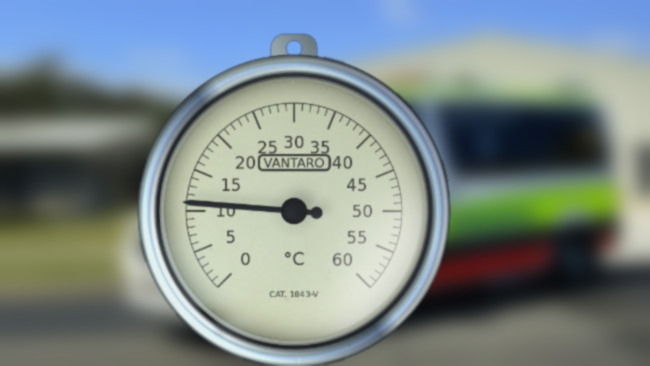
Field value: value=11 unit=°C
